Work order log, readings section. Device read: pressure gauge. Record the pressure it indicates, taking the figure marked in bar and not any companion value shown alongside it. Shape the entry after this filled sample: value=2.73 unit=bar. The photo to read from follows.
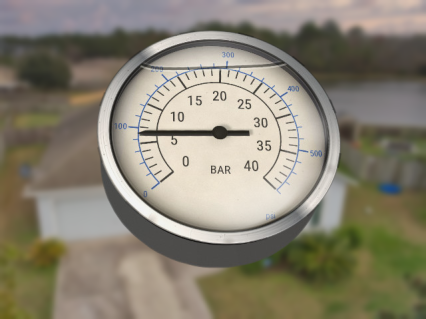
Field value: value=6 unit=bar
